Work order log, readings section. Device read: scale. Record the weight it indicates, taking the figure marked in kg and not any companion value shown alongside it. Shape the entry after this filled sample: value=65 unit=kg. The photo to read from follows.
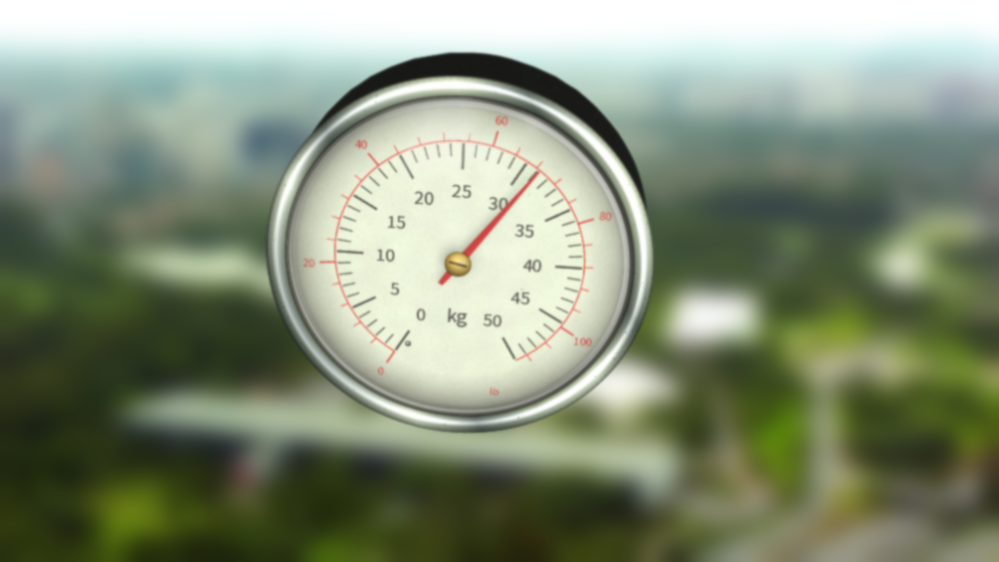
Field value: value=31 unit=kg
